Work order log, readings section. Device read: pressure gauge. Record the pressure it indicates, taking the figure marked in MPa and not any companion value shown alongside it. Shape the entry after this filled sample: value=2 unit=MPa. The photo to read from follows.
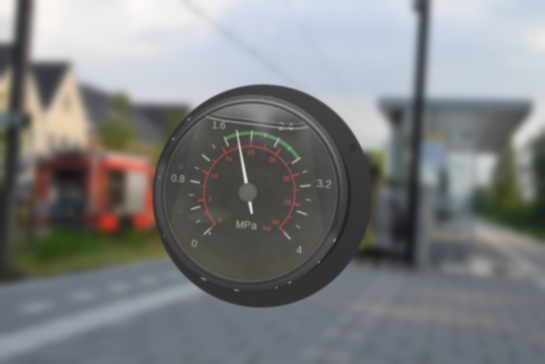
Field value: value=1.8 unit=MPa
